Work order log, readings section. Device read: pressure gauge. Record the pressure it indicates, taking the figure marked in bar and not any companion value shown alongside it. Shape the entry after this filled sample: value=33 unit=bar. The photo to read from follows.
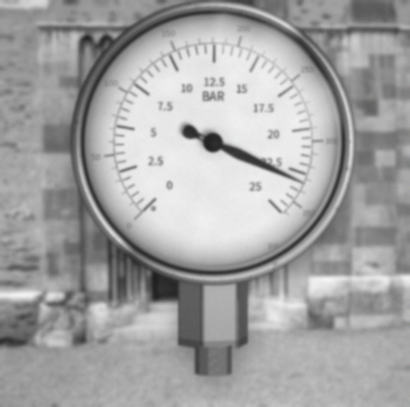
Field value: value=23 unit=bar
